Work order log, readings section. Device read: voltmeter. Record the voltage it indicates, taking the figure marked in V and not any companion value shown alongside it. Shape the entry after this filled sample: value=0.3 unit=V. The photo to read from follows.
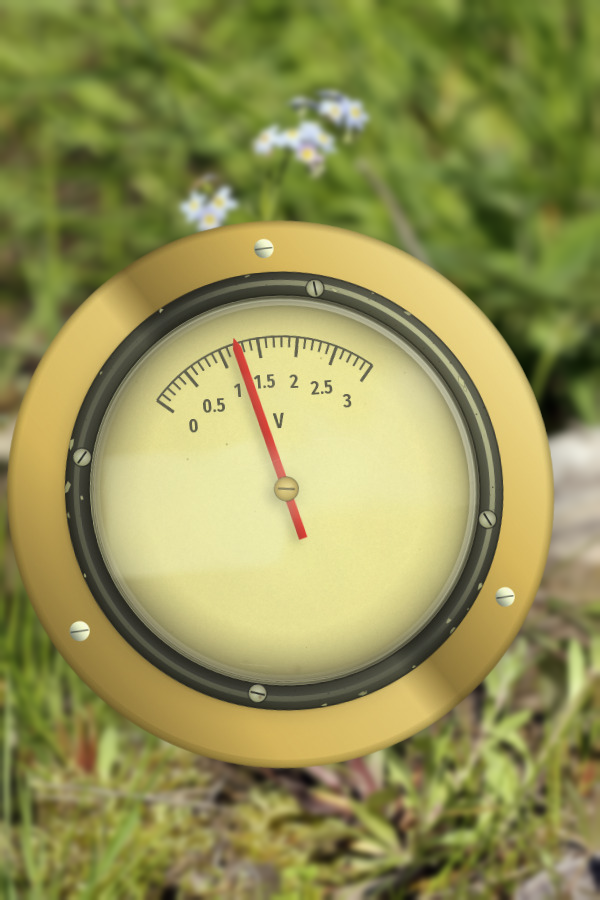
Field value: value=1.2 unit=V
